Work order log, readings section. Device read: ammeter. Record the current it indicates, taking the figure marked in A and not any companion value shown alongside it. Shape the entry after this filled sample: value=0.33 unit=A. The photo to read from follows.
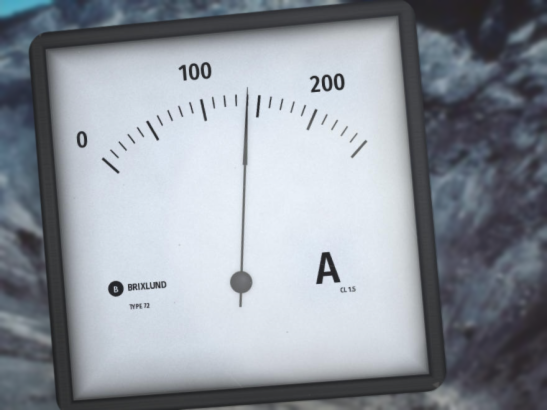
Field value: value=140 unit=A
